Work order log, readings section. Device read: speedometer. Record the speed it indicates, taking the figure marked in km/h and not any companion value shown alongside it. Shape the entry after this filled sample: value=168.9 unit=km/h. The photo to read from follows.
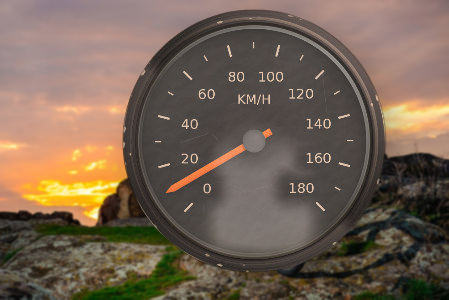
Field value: value=10 unit=km/h
